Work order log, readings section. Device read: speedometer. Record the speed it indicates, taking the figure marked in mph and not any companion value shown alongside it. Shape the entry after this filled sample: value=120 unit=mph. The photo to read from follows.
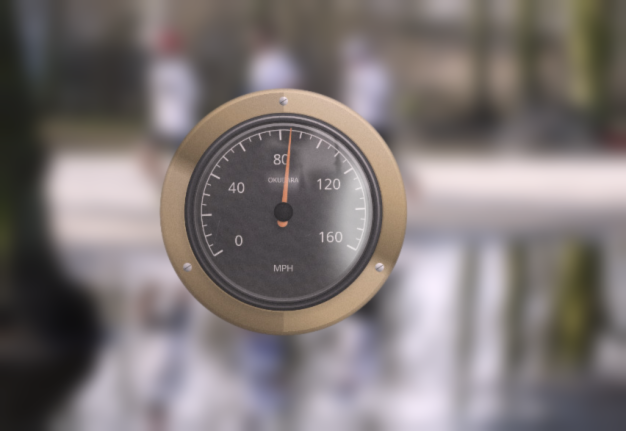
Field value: value=85 unit=mph
